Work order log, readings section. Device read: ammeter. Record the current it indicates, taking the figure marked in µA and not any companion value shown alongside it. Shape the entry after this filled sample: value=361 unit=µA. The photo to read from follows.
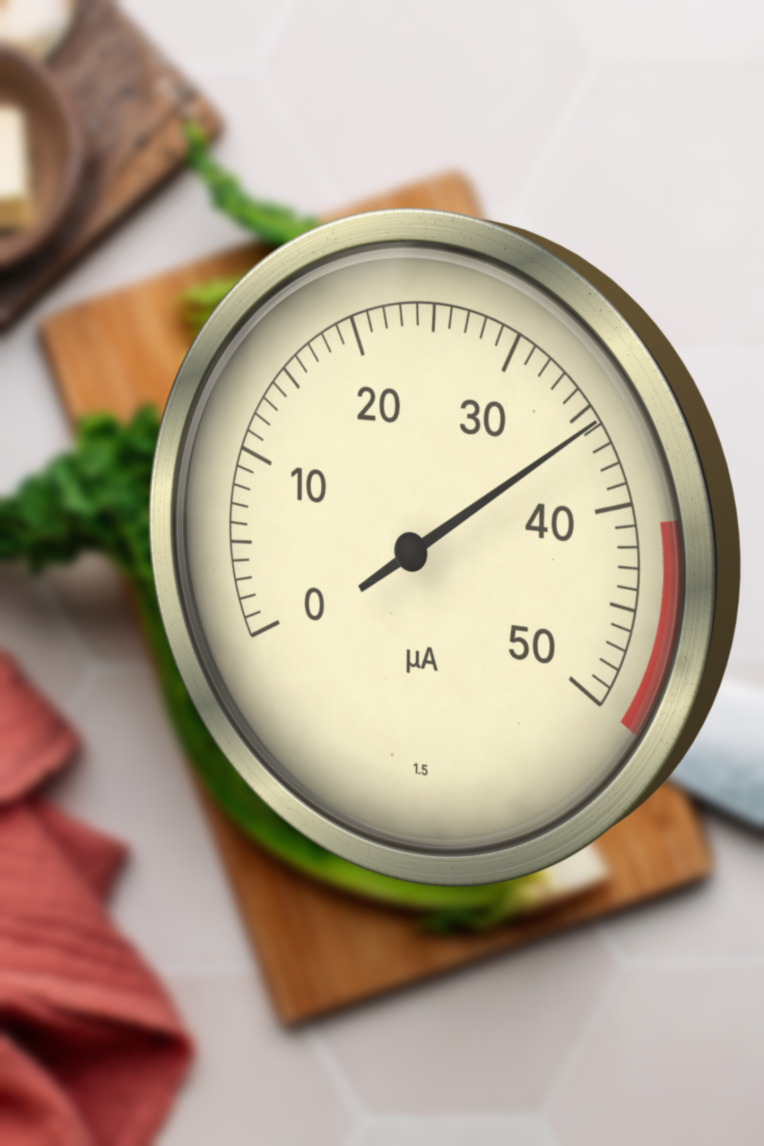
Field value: value=36 unit=µA
